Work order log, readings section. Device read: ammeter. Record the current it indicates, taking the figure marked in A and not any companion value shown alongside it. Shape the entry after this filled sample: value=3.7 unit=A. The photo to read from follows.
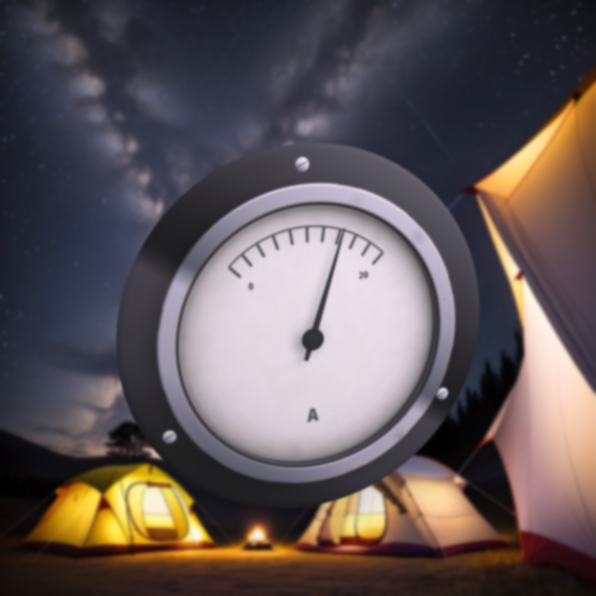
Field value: value=14 unit=A
